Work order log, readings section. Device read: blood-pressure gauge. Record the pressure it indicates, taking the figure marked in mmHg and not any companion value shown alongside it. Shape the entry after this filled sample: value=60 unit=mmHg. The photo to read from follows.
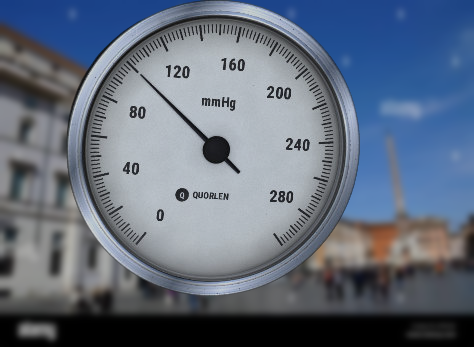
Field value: value=100 unit=mmHg
